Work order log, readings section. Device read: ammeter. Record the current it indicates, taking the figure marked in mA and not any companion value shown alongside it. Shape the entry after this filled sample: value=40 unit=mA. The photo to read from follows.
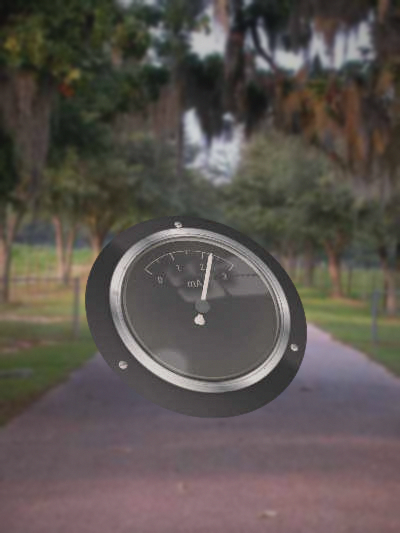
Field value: value=2.25 unit=mA
